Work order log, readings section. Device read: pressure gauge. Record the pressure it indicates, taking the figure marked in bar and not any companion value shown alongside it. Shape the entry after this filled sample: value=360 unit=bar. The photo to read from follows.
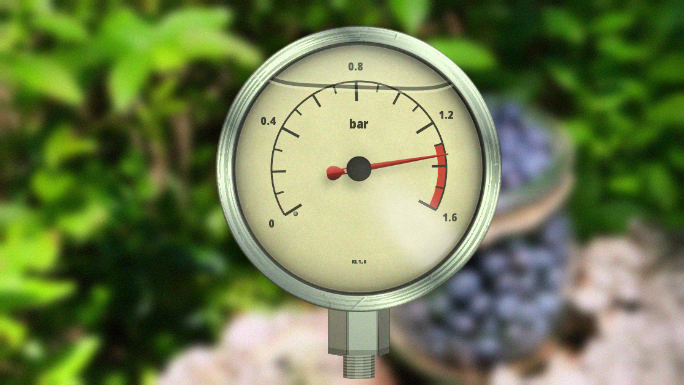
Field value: value=1.35 unit=bar
